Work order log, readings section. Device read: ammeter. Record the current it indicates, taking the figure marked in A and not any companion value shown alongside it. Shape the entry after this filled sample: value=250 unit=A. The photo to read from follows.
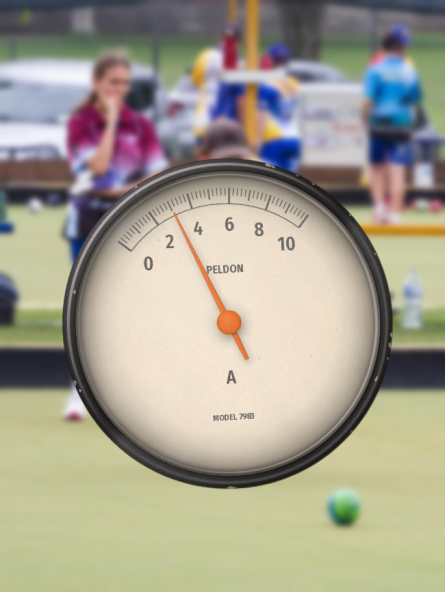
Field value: value=3 unit=A
